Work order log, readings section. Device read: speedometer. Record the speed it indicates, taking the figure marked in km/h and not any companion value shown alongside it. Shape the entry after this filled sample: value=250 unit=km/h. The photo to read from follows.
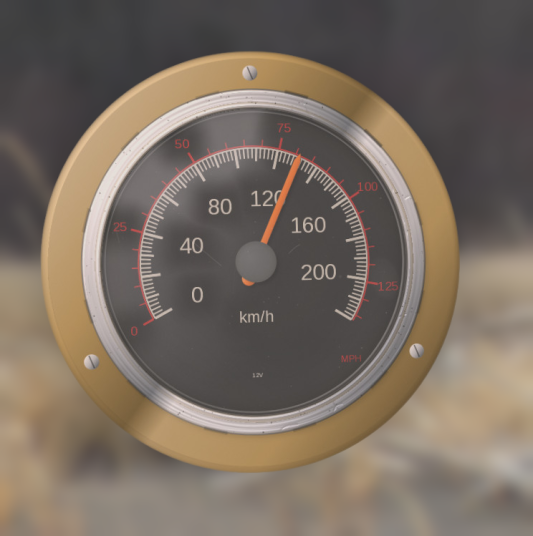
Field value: value=130 unit=km/h
